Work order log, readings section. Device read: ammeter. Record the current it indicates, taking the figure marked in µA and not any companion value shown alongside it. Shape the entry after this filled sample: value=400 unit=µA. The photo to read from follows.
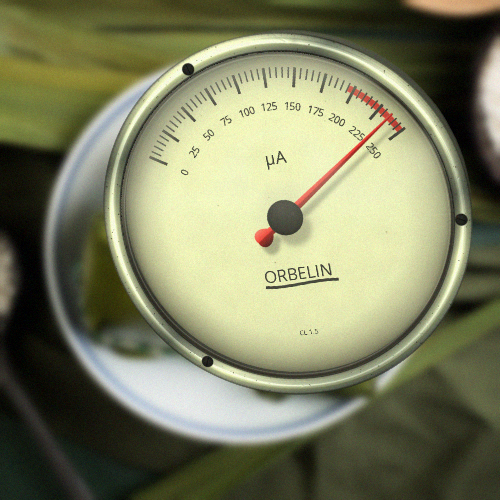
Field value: value=235 unit=µA
